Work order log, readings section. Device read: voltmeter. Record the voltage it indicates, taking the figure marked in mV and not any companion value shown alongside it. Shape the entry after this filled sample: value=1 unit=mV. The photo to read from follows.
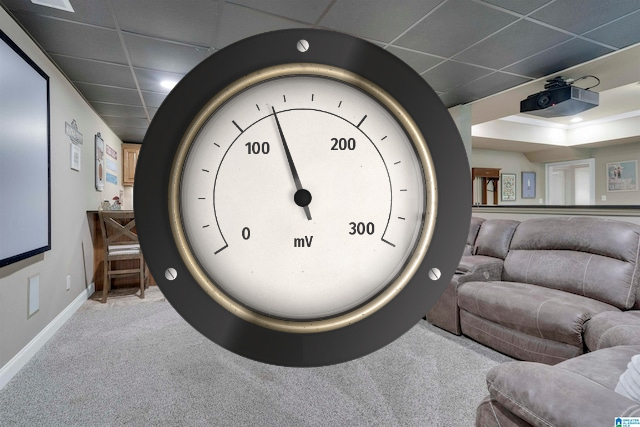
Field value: value=130 unit=mV
